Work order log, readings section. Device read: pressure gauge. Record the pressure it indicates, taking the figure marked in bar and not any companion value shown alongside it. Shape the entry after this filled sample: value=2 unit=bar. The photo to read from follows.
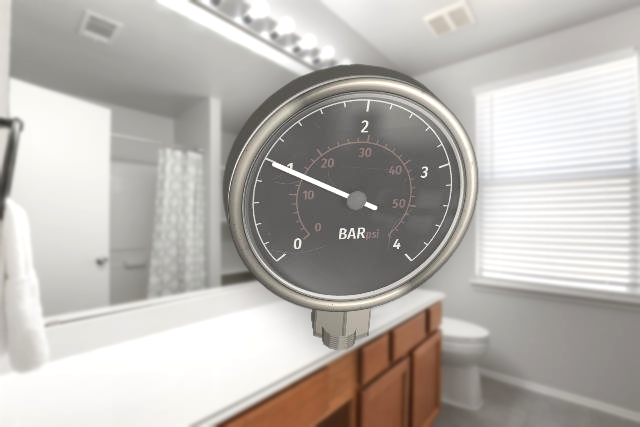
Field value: value=1 unit=bar
